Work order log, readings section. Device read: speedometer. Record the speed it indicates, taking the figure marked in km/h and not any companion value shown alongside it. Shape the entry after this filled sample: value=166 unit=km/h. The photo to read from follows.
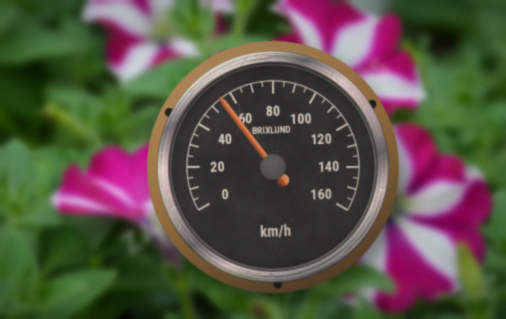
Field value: value=55 unit=km/h
